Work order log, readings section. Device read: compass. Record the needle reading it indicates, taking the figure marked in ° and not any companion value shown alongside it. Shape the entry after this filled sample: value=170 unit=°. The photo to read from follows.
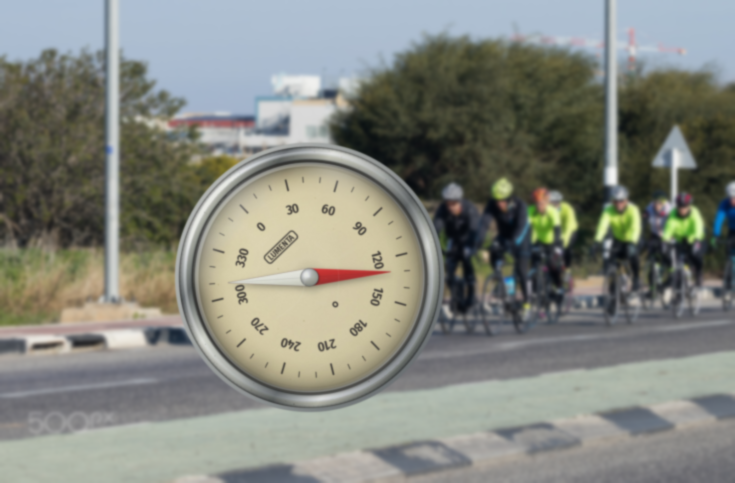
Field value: value=130 unit=°
